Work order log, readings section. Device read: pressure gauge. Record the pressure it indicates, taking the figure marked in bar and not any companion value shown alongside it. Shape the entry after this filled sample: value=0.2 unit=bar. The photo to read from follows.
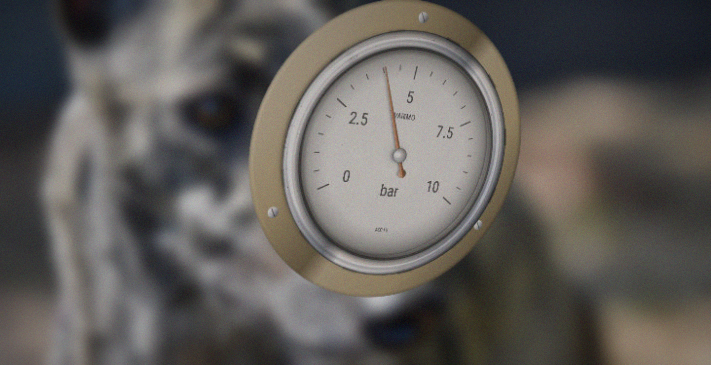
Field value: value=4 unit=bar
